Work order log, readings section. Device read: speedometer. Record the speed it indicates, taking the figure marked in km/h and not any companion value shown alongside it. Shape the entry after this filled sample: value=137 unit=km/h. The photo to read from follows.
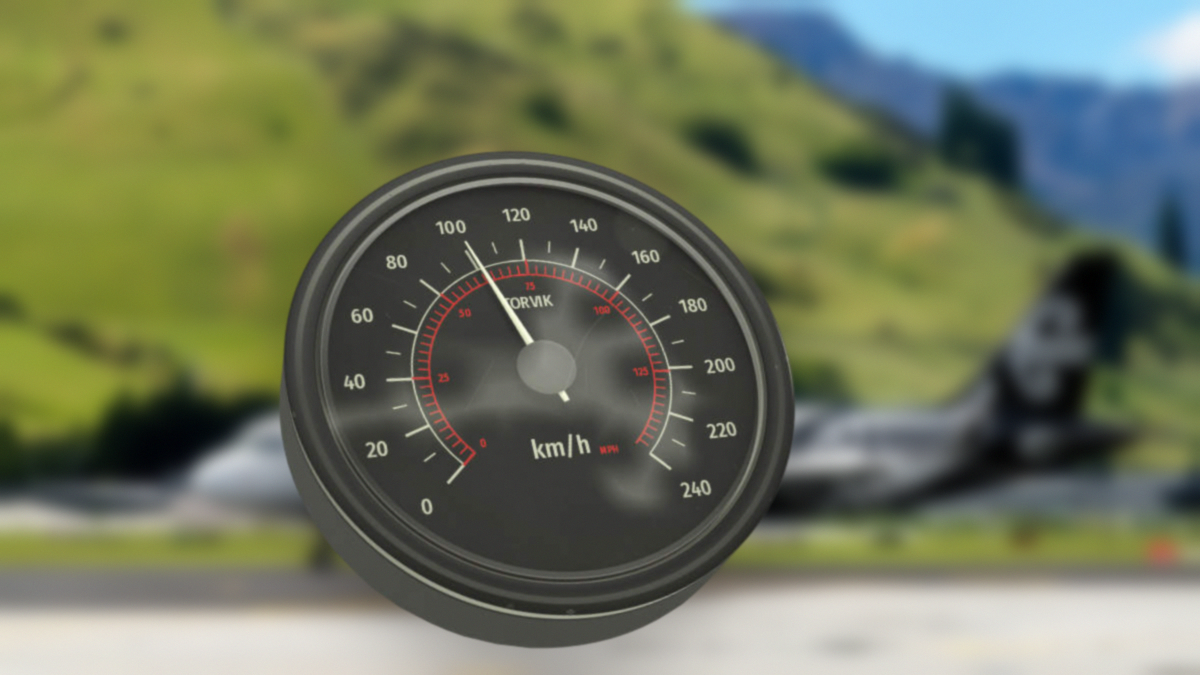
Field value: value=100 unit=km/h
